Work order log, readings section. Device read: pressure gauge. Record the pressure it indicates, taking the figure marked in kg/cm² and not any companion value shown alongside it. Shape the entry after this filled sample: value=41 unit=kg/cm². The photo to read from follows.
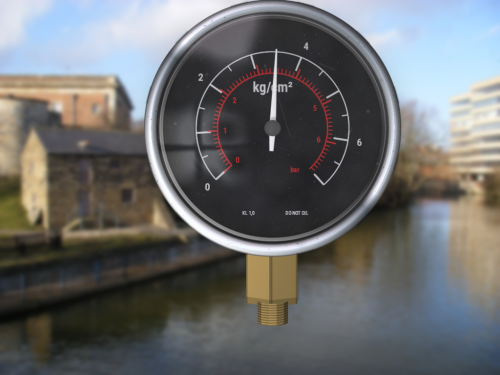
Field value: value=3.5 unit=kg/cm²
